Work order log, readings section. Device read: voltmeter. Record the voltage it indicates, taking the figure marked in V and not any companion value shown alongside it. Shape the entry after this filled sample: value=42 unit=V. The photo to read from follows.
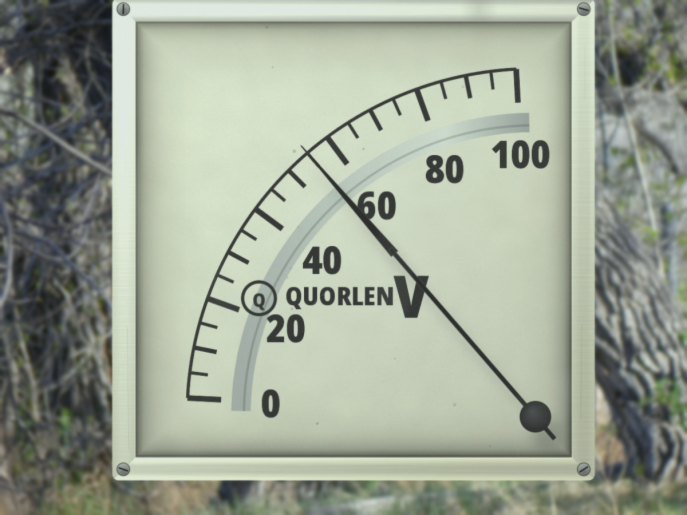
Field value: value=55 unit=V
